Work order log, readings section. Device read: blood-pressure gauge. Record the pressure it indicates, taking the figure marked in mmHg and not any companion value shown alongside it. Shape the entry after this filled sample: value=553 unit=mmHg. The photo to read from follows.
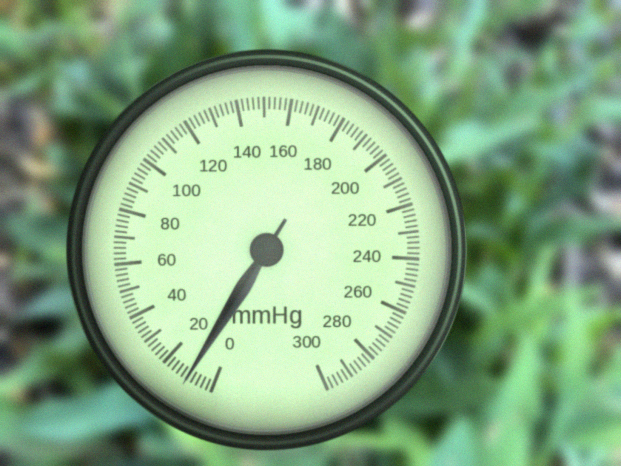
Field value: value=10 unit=mmHg
